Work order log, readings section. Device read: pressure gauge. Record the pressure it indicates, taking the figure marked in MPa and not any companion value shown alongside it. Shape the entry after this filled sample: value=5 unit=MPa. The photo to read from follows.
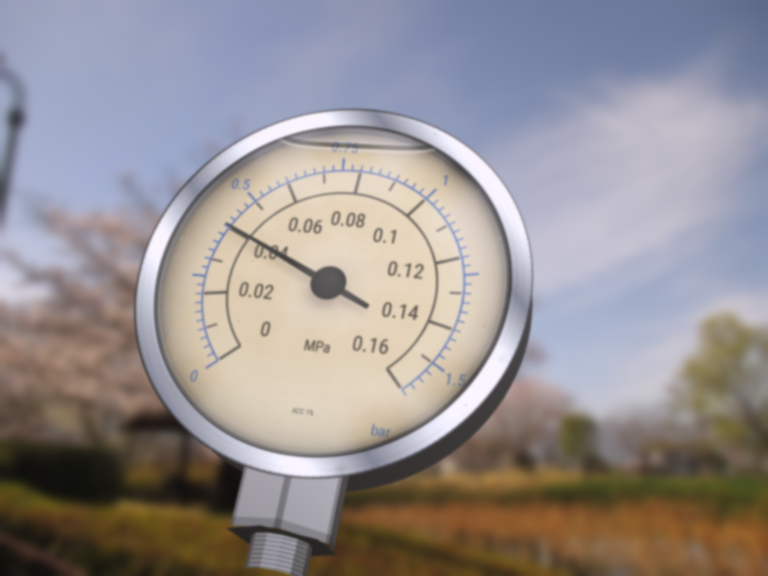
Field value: value=0.04 unit=MPa
